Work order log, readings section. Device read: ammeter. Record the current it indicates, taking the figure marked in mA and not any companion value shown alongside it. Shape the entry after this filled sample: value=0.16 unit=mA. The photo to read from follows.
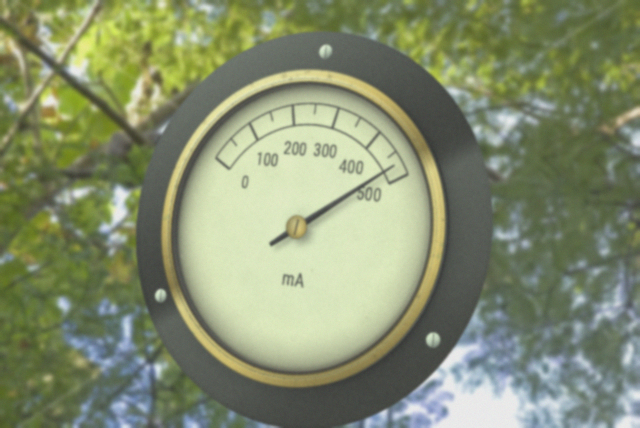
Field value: value=475 unit=mA
